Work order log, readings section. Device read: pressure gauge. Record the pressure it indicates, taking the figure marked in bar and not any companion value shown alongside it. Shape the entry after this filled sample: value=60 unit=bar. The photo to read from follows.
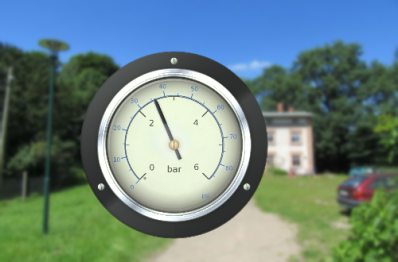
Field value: value=2.5 unit=bar
